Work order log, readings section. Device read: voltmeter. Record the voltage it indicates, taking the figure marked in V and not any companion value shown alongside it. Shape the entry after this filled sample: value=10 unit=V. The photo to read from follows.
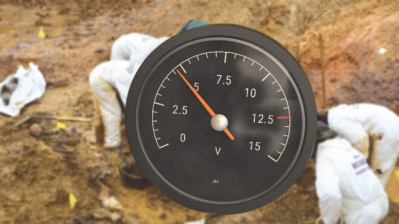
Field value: value=4.75 unit=V
